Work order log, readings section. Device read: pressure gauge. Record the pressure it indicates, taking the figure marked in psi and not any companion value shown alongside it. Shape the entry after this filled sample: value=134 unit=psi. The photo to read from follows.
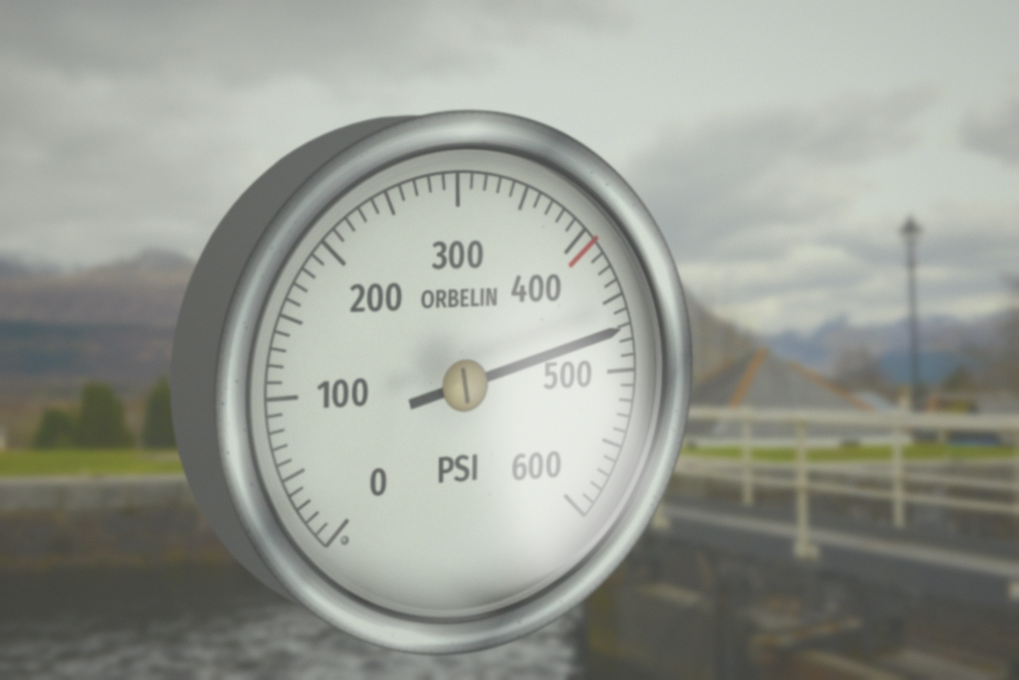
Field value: value=470 unit=psi
